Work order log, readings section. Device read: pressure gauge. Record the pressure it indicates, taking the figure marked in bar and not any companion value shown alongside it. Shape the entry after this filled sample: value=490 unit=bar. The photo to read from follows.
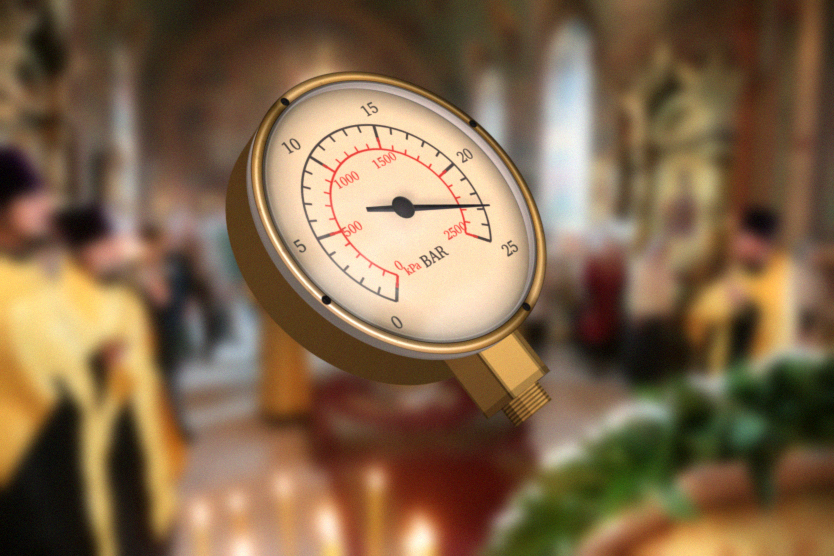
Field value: value=23 unit=bar
